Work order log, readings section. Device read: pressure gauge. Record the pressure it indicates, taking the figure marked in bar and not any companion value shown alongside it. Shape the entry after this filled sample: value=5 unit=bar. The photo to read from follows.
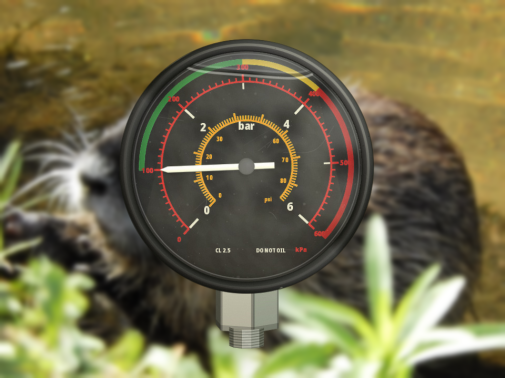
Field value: value=1 unit=bar
